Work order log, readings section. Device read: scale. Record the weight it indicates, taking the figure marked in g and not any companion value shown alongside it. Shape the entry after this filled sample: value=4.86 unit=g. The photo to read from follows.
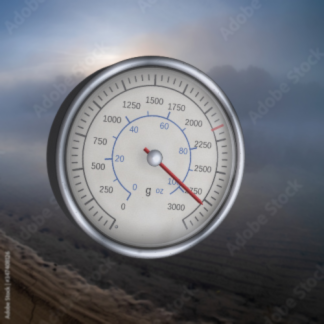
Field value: value=2800 unit=g
